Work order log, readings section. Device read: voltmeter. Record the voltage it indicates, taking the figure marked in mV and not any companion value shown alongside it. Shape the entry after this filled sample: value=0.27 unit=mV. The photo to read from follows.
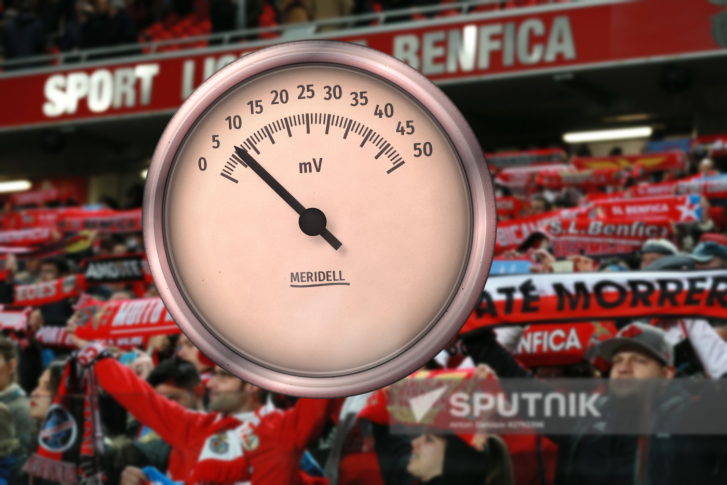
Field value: value=7 unit=mV
